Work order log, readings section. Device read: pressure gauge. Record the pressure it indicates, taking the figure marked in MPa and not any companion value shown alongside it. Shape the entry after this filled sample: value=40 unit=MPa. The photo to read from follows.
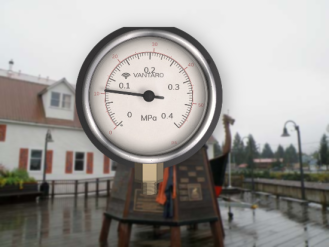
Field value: value=0.075 unit=MPa
